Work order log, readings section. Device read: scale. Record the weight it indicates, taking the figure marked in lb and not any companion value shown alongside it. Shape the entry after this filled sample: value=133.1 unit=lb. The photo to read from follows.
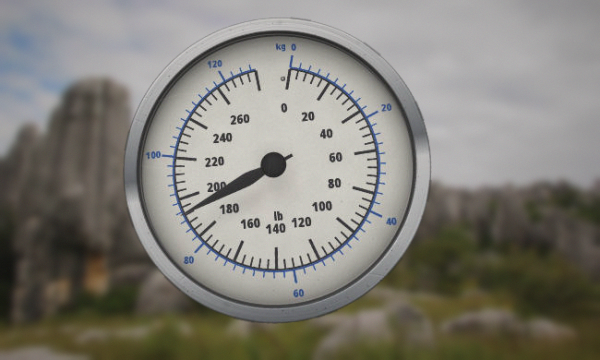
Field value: value=192 unit=lb
